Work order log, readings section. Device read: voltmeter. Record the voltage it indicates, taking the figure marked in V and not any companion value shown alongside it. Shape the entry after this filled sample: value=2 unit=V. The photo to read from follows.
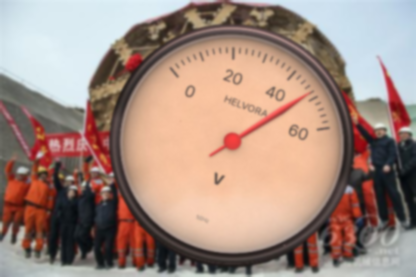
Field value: value=48 unit=V
